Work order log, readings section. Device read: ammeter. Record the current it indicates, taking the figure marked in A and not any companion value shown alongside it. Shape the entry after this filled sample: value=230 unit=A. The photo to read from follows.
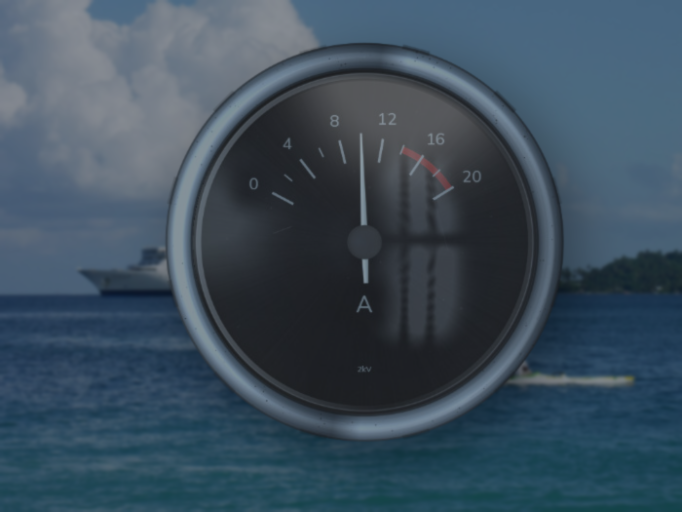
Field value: value=10 unit=A
